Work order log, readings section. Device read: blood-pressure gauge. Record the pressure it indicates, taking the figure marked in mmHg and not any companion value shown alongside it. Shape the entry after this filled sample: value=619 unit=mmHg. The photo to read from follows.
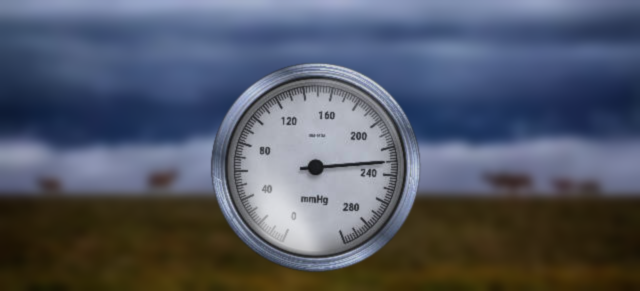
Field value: value=230 unit=mmHg
